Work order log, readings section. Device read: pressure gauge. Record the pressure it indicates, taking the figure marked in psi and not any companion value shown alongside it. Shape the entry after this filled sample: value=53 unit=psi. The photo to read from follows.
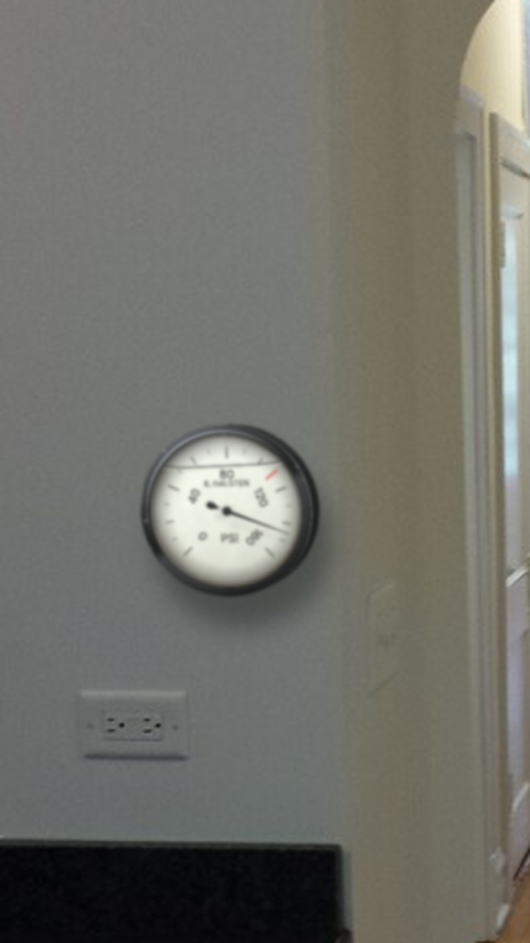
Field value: value=145 unit=psi
